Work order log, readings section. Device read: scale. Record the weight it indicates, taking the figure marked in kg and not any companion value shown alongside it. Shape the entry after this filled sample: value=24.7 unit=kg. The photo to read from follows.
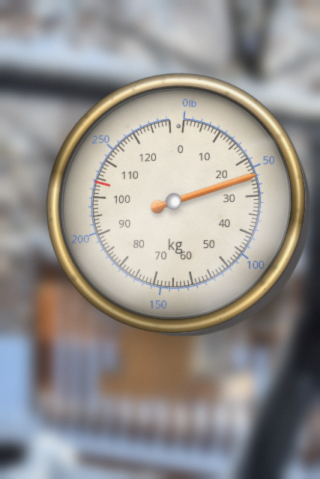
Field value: value=25 unit=kg
